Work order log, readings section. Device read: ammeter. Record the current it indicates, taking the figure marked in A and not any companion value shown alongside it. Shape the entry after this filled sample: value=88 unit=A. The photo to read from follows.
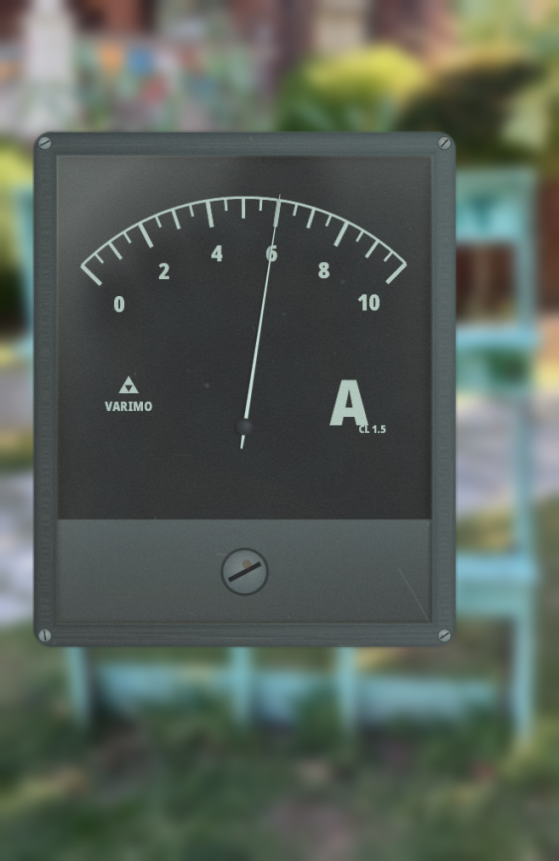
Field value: value=6 unit=A
